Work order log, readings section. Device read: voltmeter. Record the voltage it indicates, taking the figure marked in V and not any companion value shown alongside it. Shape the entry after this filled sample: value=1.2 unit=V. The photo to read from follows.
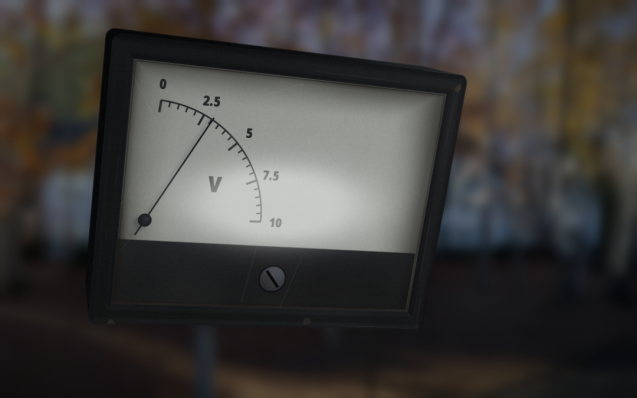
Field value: value=3 unit=V
